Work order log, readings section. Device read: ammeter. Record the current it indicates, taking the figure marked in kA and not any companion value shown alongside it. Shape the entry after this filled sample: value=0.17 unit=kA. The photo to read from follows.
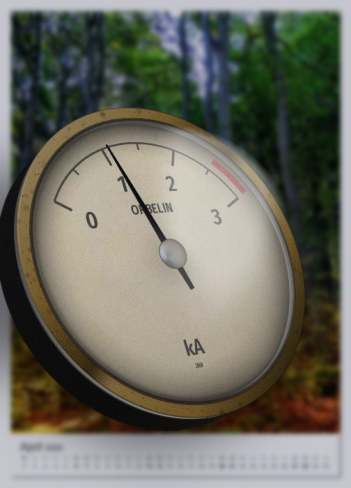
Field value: value=1 unit=kA
